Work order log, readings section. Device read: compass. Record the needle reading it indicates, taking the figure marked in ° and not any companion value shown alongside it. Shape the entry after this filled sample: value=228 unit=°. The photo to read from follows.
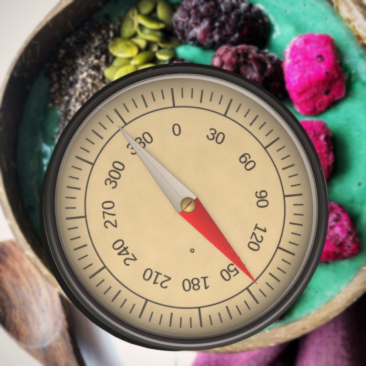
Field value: value=145 unit=°
